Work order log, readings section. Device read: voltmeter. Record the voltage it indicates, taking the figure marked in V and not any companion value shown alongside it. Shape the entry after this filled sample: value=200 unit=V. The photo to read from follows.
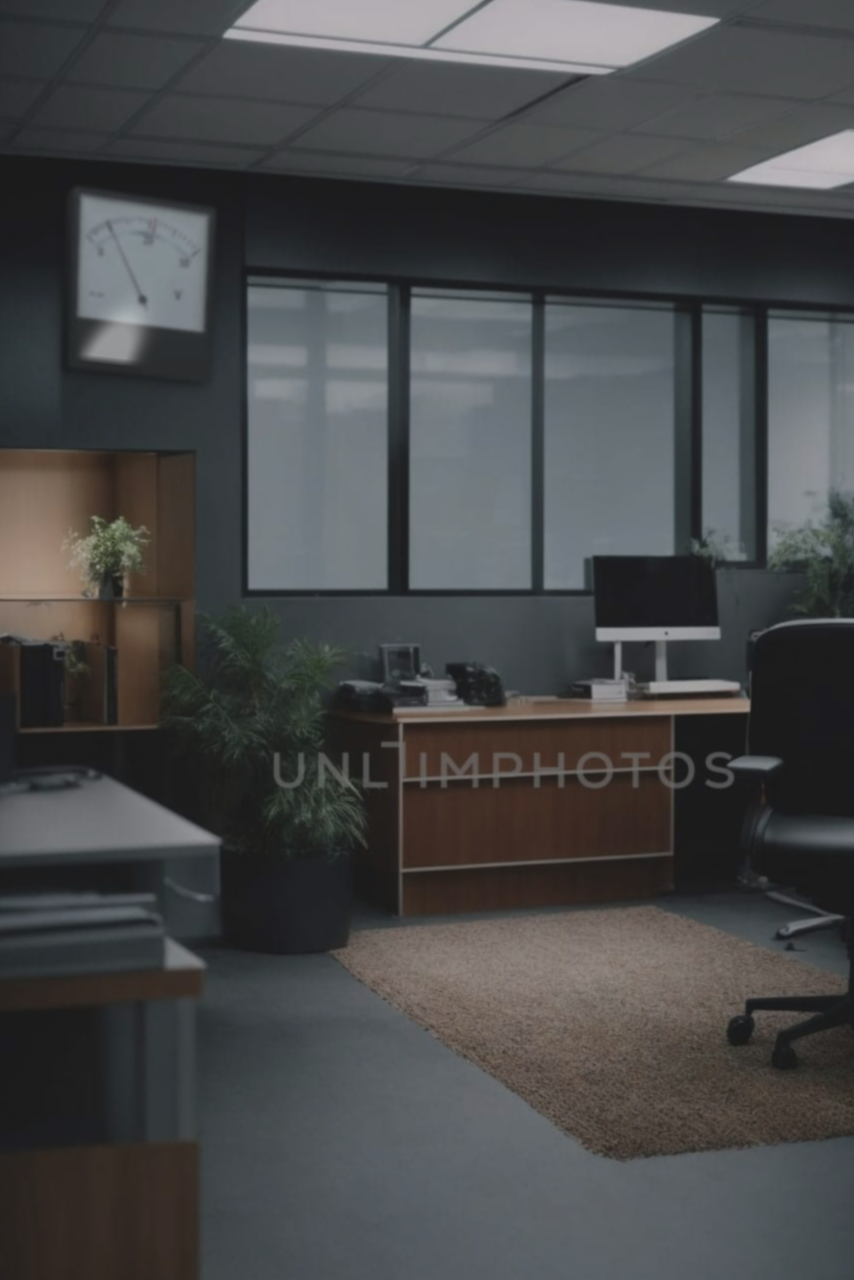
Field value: value=10 unit=V
